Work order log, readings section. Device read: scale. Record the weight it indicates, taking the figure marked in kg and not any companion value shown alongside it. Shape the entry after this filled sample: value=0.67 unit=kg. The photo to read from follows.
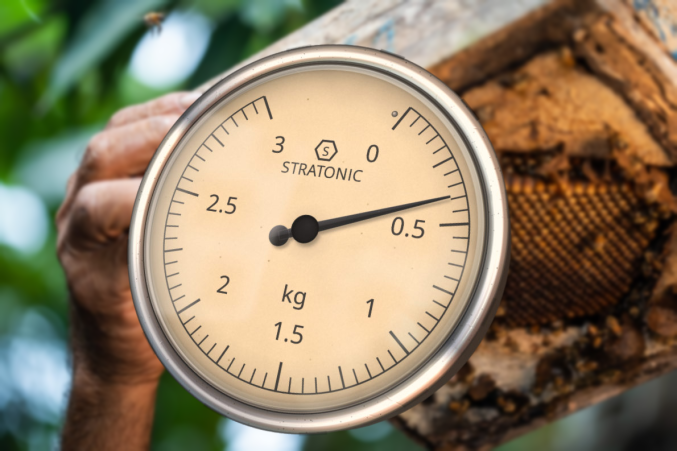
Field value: value=0.4 unit=kg
